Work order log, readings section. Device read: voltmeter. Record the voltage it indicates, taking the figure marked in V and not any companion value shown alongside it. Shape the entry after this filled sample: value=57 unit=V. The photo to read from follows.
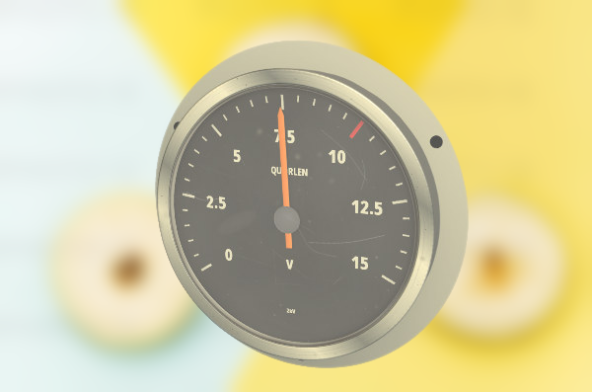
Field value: value=7.5 unit=V
